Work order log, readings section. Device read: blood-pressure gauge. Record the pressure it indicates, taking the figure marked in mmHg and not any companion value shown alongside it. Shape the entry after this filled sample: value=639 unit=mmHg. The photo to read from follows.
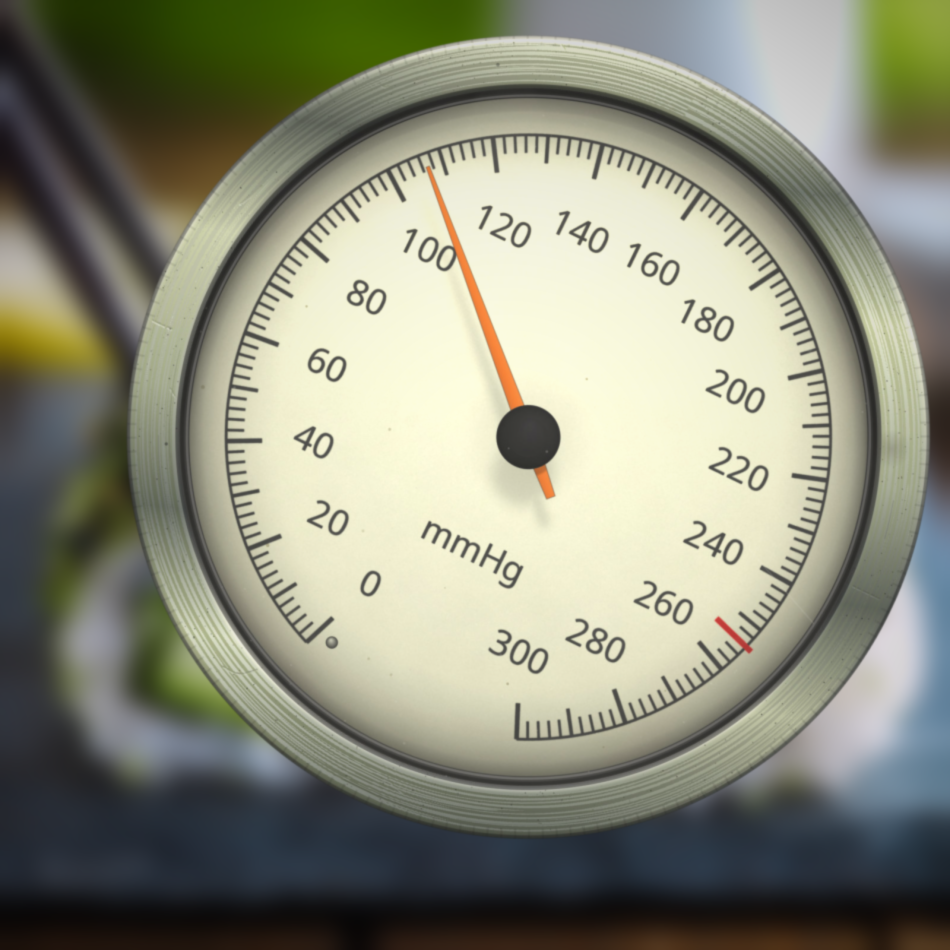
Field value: value=107 unit=mmHg
